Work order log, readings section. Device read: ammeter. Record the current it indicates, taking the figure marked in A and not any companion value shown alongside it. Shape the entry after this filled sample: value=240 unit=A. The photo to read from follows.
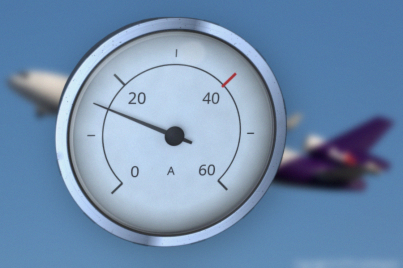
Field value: value=15 unit=A
